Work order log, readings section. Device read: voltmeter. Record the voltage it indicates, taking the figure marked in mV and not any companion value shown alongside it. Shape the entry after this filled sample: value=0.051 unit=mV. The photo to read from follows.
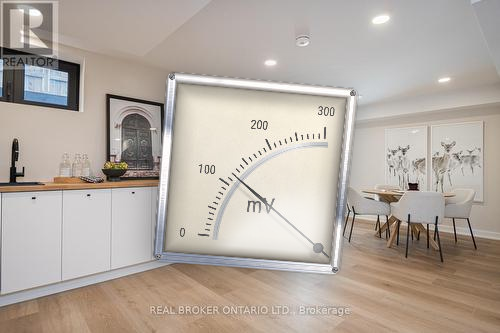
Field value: value=120 unit=mV
